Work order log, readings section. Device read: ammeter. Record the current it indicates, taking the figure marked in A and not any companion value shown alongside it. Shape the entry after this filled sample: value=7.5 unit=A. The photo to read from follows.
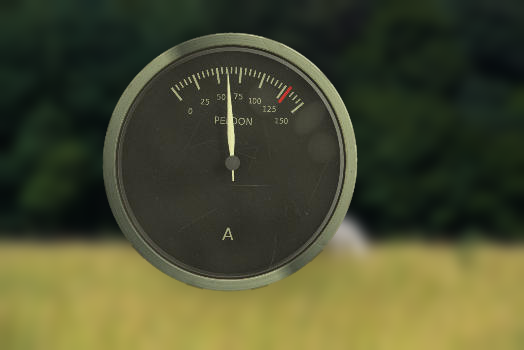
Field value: value=60 unit=A
